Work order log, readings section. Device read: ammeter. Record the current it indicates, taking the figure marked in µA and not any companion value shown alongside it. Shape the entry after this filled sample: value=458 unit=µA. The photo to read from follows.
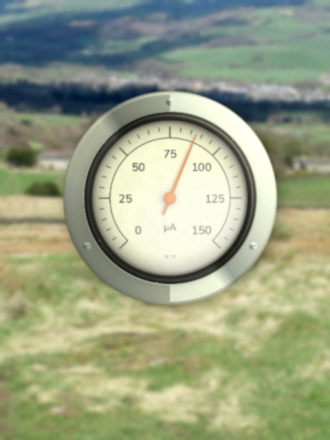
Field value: value=87.5 unit=µA
